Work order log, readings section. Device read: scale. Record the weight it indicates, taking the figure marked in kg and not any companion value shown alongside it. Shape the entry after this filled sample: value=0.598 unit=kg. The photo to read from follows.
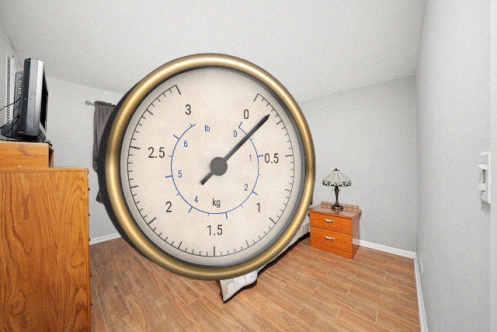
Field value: value=0.15 unit=kg
